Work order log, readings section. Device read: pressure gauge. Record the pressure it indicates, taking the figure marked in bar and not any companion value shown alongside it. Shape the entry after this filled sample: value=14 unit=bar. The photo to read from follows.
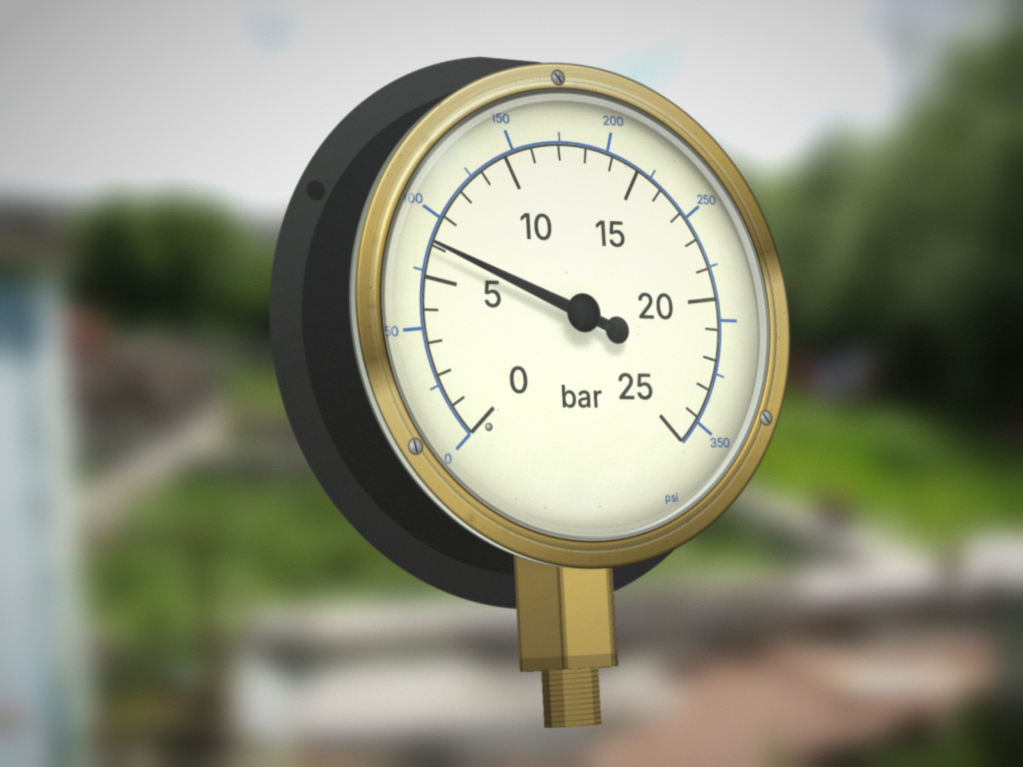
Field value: value=6 unit=bar
